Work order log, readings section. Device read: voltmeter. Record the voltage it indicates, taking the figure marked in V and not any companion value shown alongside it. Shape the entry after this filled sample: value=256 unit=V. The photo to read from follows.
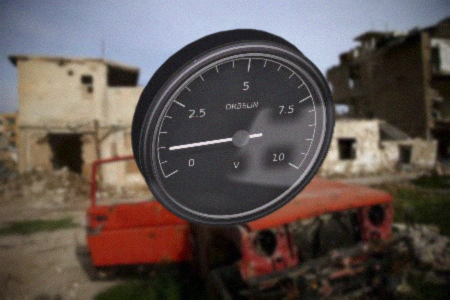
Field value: value=1 unit=V
